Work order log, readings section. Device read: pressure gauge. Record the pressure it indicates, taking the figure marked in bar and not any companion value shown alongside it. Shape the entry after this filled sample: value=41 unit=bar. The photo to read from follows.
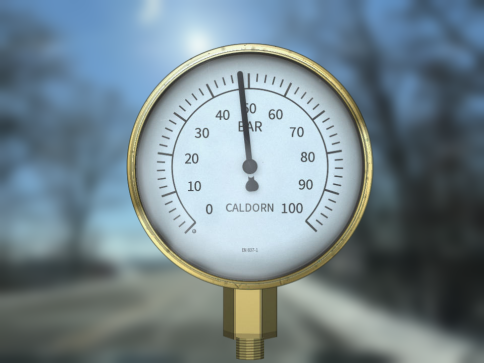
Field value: value=48 unit=bar
